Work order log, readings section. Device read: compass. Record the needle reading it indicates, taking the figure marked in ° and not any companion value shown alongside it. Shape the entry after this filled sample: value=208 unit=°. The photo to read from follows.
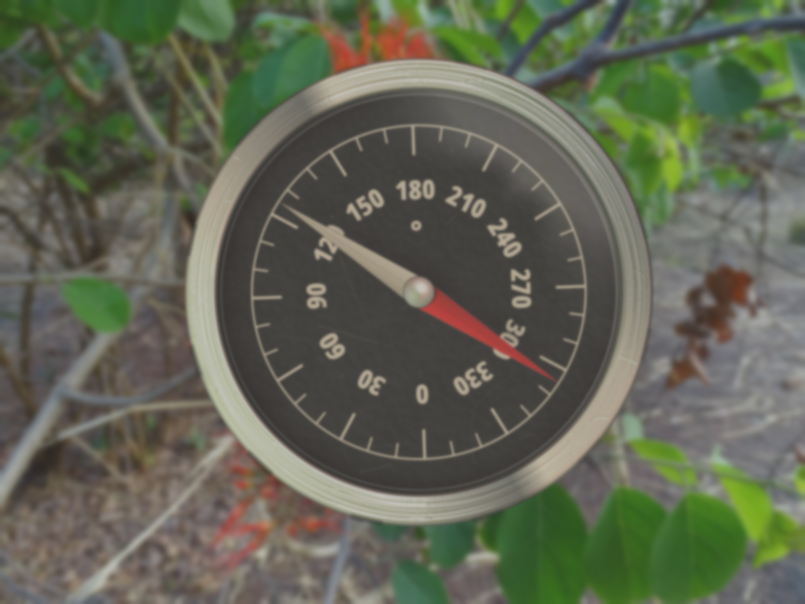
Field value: value=305 unit=°
